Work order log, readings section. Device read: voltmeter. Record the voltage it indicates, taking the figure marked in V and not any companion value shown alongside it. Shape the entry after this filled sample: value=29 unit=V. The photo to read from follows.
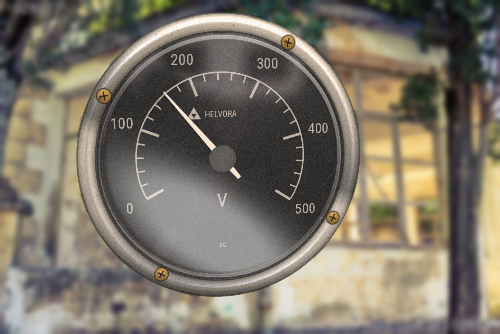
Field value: value=160 unit=V
